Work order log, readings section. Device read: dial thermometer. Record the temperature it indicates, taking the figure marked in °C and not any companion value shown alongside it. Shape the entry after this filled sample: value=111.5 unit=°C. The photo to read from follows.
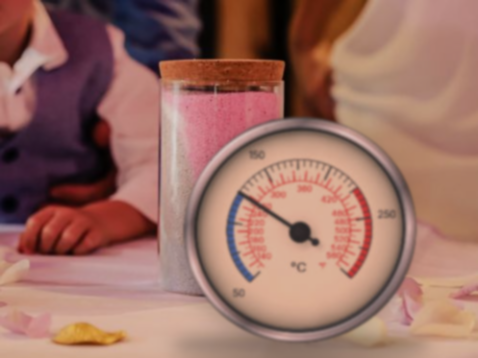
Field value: value=125 unit=°C
